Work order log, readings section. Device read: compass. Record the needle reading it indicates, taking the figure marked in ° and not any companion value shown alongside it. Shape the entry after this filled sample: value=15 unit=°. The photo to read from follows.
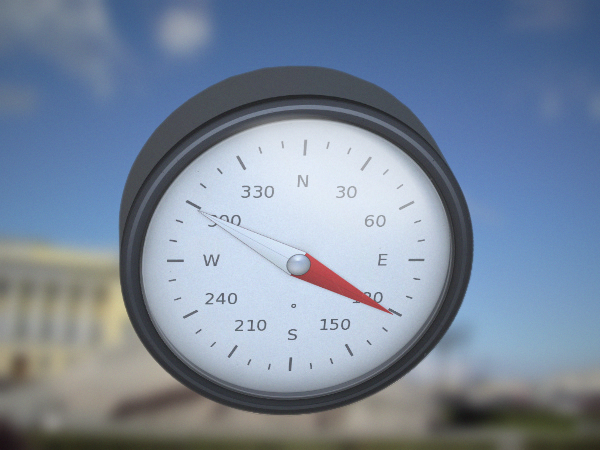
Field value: value=120 unit=°
